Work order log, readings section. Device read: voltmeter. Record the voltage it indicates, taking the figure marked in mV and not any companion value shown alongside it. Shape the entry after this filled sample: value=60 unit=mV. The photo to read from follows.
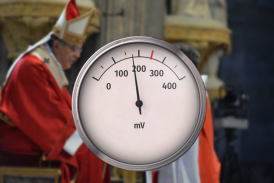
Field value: value=175 unit=mV
